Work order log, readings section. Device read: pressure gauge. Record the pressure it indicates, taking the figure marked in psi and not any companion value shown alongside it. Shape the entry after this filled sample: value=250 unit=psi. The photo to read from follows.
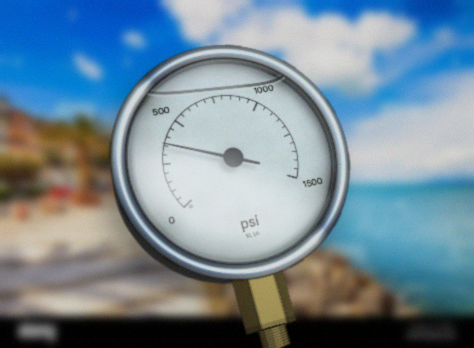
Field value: value=350 unit=psi
